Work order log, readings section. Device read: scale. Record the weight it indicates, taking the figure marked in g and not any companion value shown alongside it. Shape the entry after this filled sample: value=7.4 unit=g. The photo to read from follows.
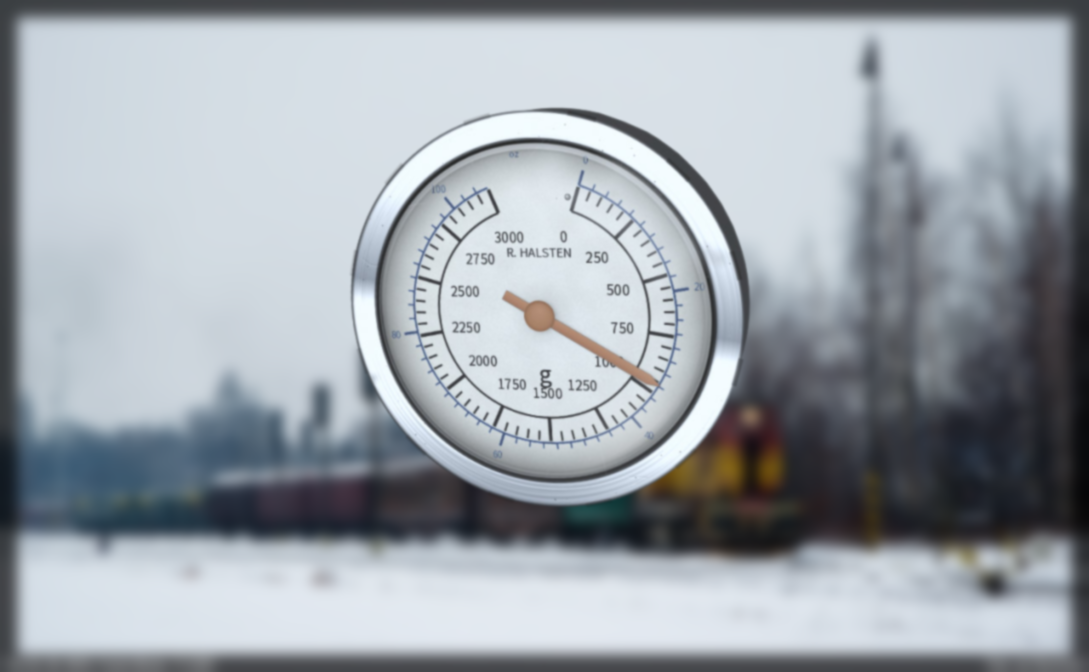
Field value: value=950 unit=g
